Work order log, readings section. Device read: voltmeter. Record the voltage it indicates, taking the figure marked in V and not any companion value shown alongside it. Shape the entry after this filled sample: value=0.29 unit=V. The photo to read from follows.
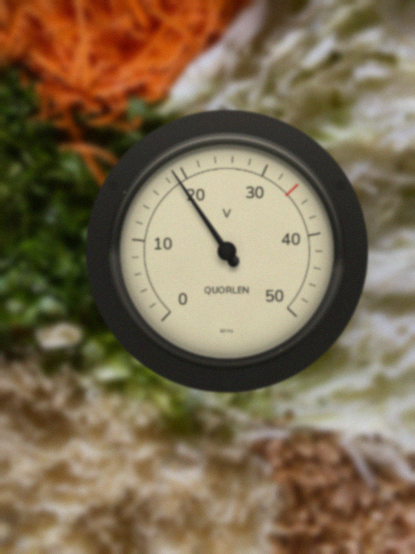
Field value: value=19 unit=V
